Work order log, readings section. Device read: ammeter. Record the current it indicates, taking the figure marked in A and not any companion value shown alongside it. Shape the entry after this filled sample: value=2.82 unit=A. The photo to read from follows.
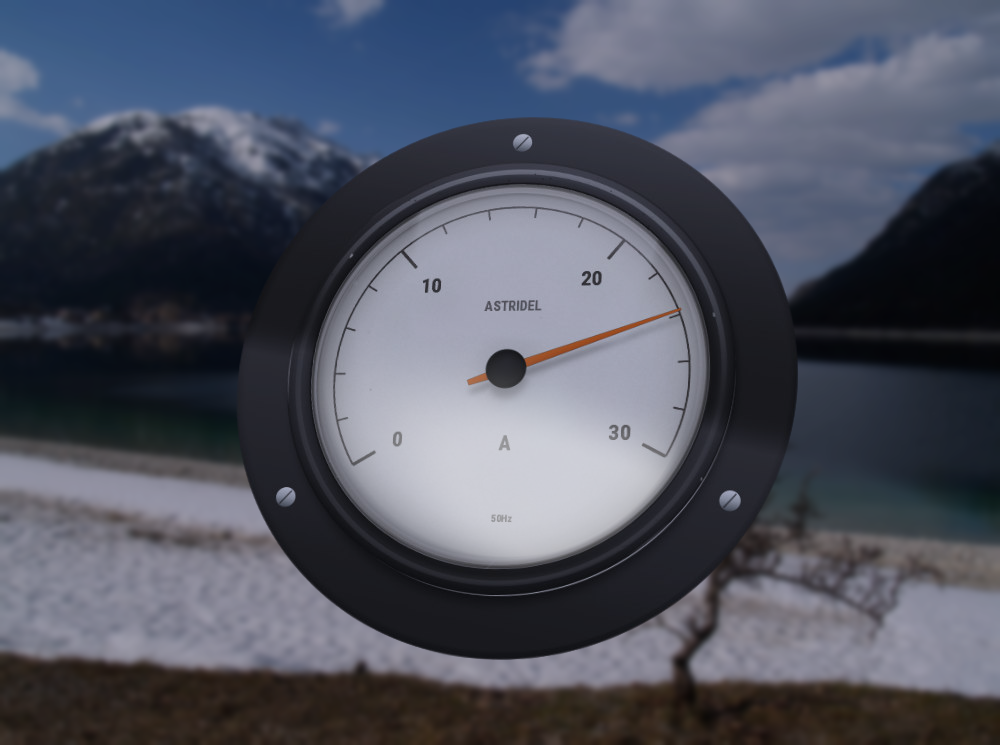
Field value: value=24 unit=A
